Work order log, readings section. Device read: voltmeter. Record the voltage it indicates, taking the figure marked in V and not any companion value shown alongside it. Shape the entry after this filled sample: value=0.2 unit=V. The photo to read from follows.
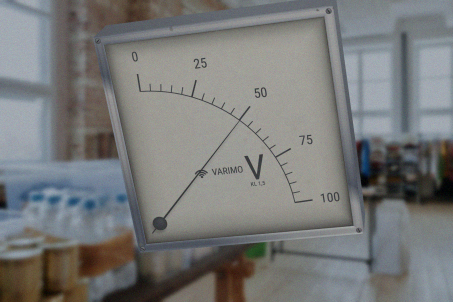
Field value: value=50 unit=V
